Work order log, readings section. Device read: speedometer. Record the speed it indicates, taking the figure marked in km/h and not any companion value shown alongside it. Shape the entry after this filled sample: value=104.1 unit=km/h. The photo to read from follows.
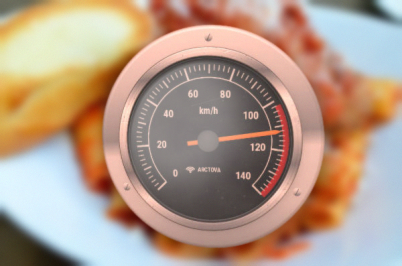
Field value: value=112 unit=km/h
